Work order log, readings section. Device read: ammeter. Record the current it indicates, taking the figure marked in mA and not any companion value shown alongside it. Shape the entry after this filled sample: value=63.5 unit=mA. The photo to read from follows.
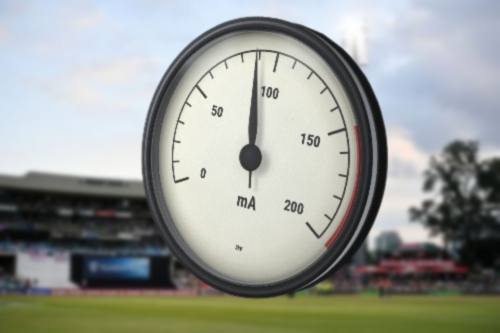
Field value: value=90 unit=mA
